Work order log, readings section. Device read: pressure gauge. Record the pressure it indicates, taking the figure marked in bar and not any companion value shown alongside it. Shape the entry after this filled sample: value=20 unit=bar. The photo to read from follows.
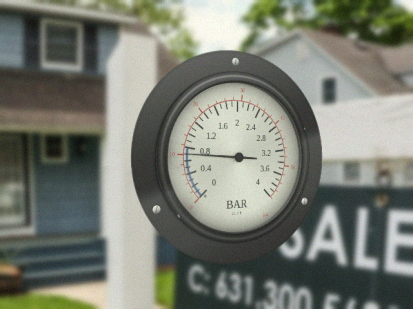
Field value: value=0.7 unit=bar
